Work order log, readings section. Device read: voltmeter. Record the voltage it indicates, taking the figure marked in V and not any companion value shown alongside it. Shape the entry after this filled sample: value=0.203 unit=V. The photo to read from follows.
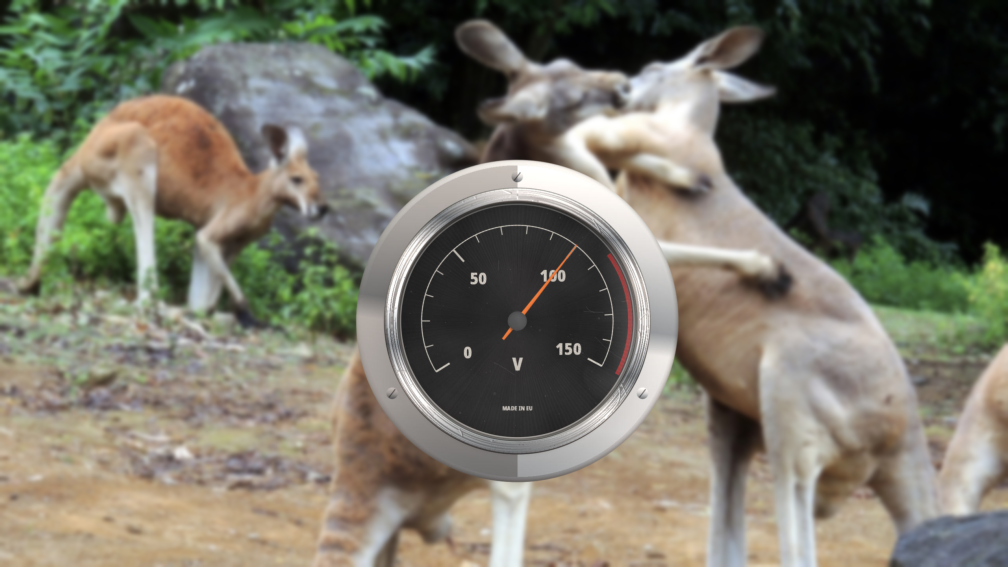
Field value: value=100 unit=V
